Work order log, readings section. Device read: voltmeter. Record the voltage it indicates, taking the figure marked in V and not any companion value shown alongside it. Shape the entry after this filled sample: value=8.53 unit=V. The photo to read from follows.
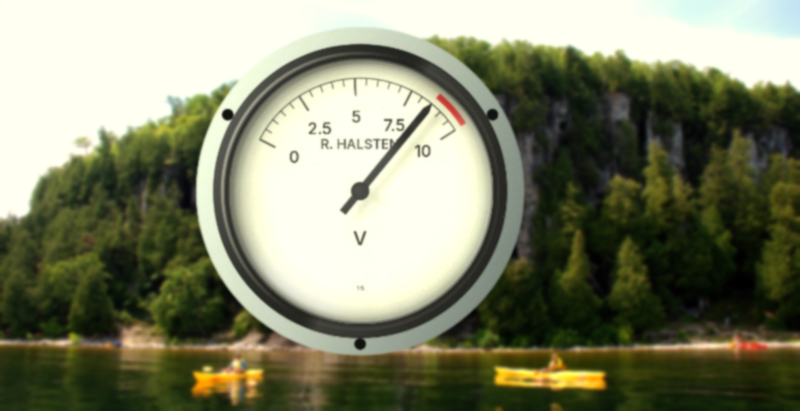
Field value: value=8.5 unit=V
